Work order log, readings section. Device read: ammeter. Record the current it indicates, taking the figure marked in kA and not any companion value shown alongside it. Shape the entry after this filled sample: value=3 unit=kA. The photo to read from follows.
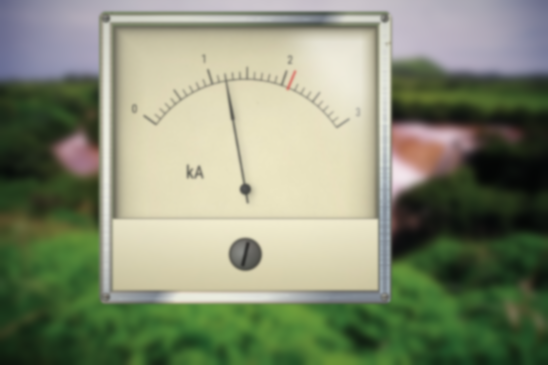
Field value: value=1.2 unit=kA
